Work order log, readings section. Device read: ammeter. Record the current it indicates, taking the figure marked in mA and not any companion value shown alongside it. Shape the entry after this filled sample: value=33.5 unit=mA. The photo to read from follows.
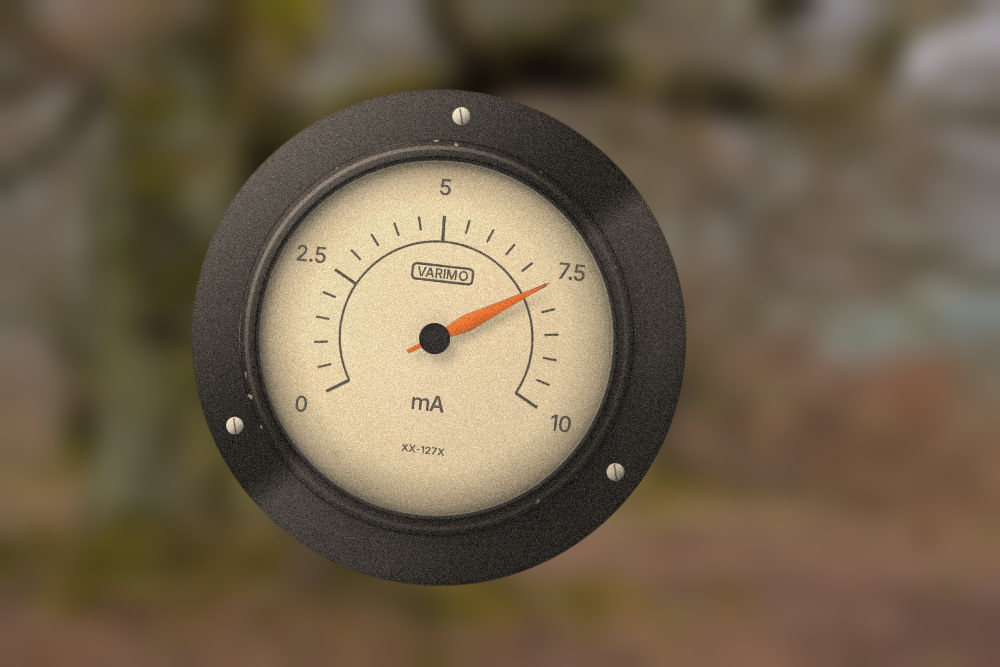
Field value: value=7.5 unit=mA
